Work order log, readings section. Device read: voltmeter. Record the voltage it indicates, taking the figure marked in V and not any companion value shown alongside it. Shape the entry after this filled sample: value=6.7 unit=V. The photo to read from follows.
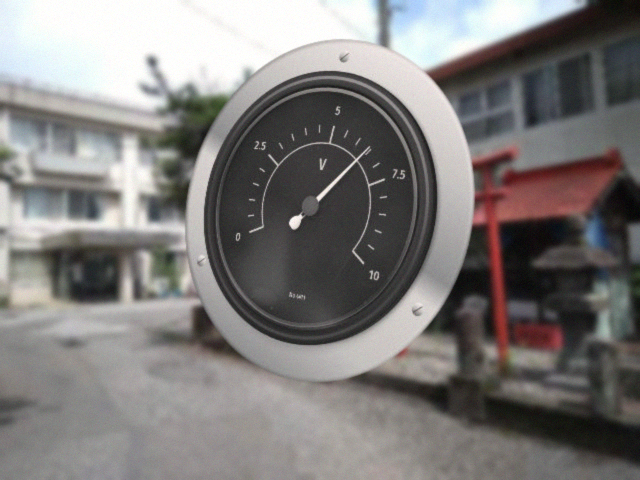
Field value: value=6.5 unit=V
